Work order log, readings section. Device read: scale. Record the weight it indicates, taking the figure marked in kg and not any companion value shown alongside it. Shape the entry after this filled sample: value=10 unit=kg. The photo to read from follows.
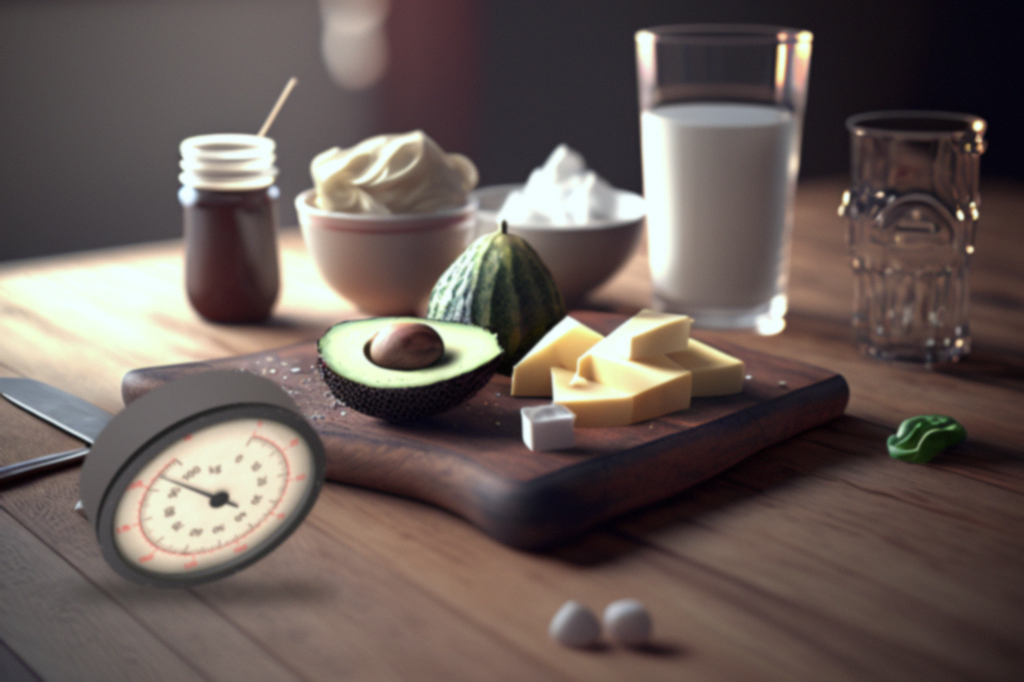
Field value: value=95 unit=kg
